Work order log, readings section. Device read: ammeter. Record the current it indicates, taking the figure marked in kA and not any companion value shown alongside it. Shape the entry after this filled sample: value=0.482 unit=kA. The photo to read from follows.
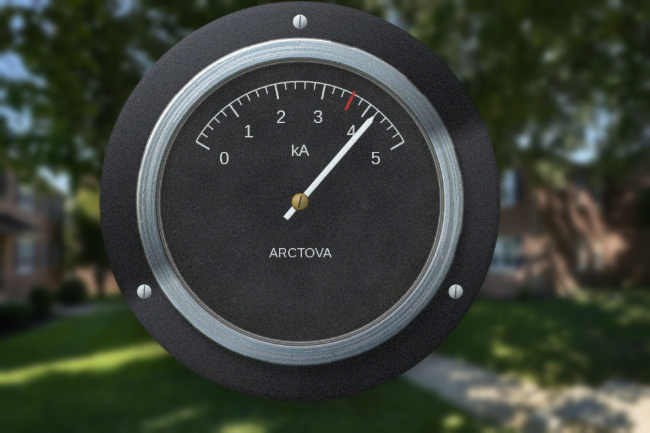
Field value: value=4.2 unit=kA
